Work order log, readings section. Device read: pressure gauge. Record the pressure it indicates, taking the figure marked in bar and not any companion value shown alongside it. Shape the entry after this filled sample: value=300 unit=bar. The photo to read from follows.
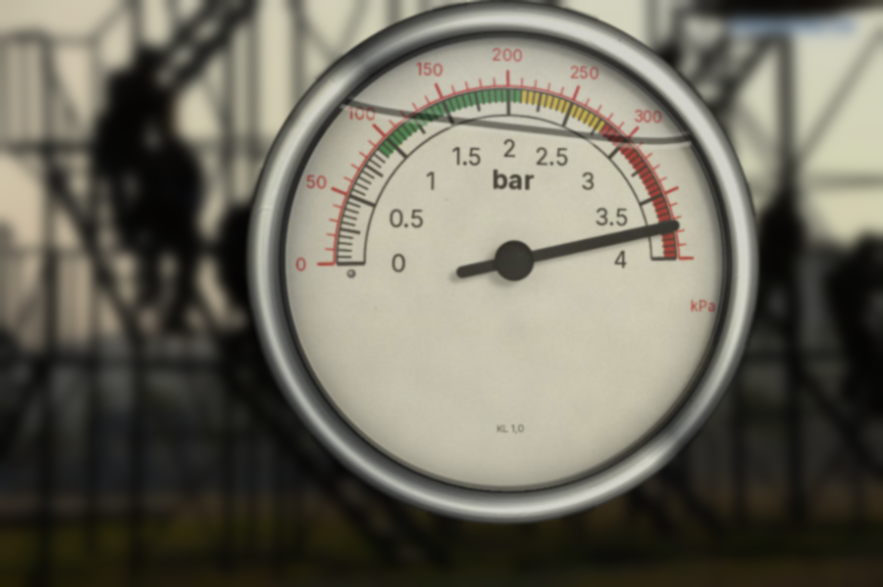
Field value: value=3.75 unit=bar
